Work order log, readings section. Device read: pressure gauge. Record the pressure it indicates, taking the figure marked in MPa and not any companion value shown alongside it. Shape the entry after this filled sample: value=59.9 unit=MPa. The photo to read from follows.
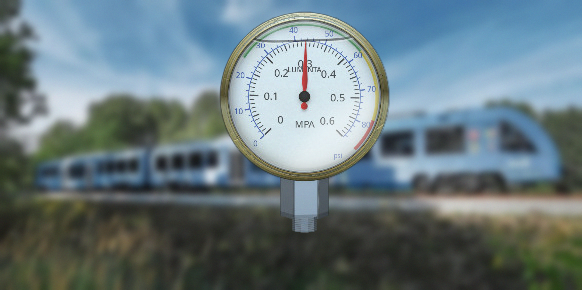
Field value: value=0.3 unit=MPa
